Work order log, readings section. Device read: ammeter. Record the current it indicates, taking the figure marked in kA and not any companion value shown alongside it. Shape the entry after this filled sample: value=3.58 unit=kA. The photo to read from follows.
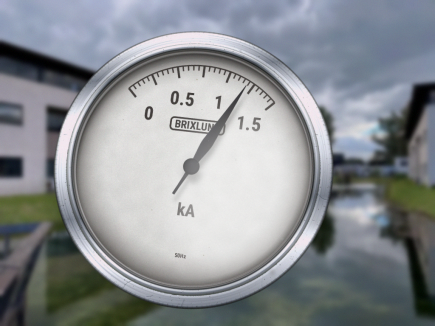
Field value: value=1.2 unit=kA
